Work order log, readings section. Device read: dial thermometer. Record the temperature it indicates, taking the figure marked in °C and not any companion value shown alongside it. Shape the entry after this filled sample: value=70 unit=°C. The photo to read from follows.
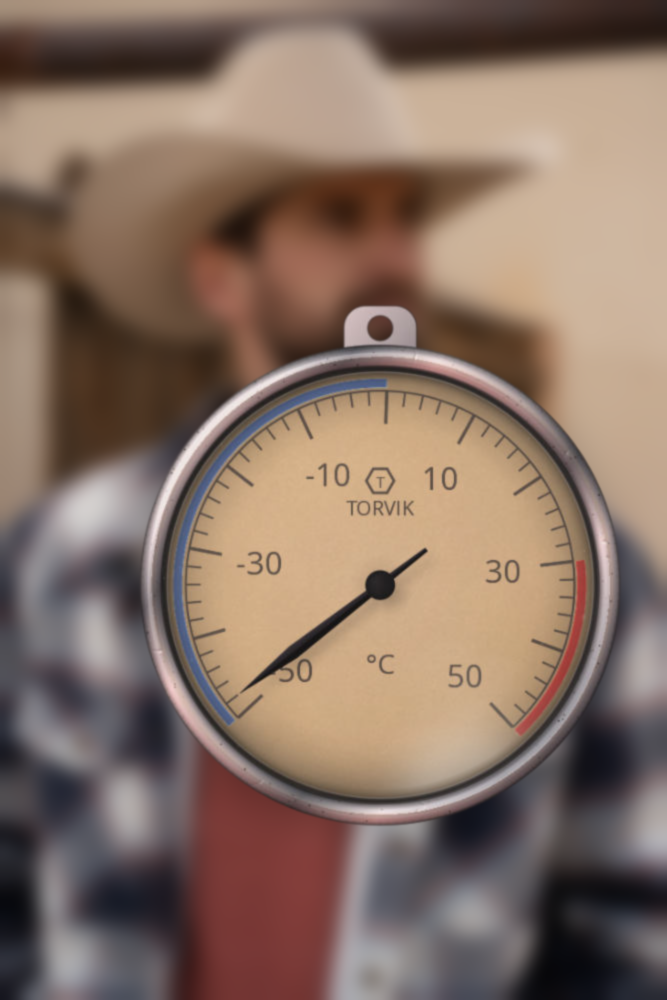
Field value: value=-48 unit=°C
